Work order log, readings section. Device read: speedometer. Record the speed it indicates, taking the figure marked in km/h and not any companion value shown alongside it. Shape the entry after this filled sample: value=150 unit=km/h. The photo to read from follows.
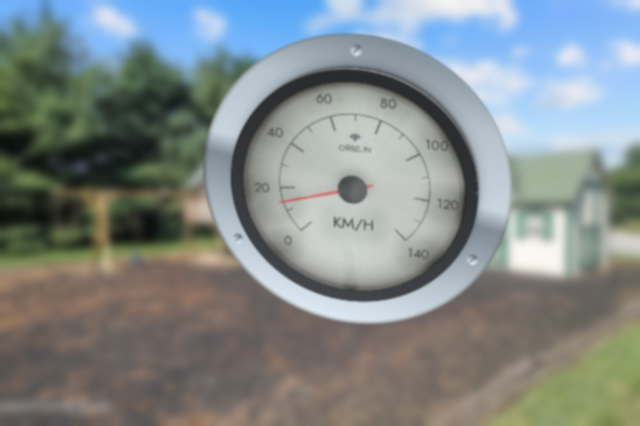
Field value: value=15 unit=km/h
